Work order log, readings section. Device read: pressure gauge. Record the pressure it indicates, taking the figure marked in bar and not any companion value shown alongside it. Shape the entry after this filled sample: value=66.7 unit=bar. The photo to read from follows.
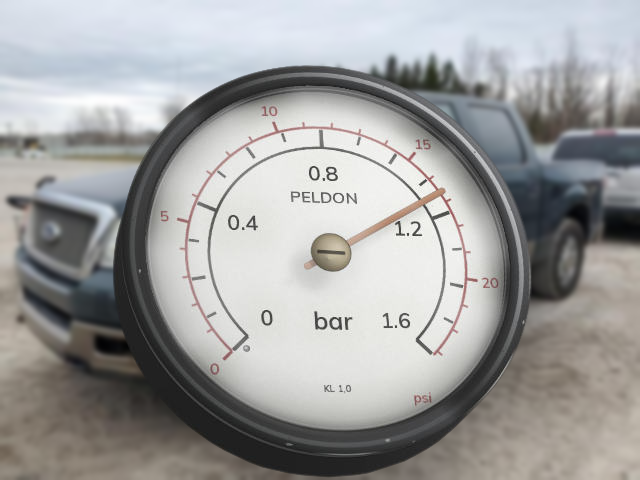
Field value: value=1.15 unit=bar
